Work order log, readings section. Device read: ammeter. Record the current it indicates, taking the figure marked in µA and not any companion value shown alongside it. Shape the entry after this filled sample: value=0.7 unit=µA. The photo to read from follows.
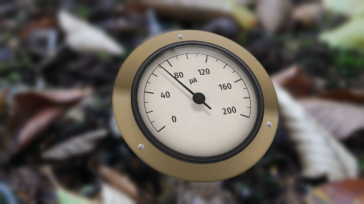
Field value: value=70 unit=µA
